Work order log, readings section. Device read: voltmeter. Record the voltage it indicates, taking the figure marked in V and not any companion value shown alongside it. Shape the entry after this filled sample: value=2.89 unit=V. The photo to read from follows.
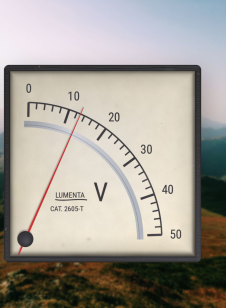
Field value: value=13 unit=V
